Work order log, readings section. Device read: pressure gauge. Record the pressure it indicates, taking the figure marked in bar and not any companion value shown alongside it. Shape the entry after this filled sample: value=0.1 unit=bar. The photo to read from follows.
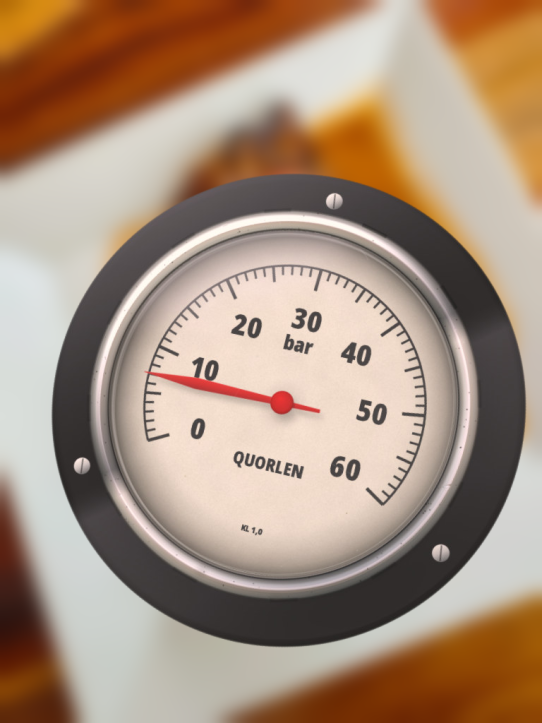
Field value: value=7 unit=bar
